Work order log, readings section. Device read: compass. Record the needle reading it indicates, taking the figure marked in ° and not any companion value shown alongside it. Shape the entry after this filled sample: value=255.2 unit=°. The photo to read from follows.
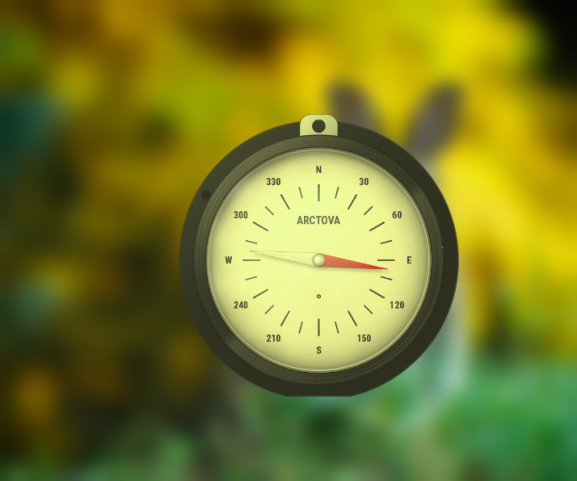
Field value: value=97.5 unit=°
